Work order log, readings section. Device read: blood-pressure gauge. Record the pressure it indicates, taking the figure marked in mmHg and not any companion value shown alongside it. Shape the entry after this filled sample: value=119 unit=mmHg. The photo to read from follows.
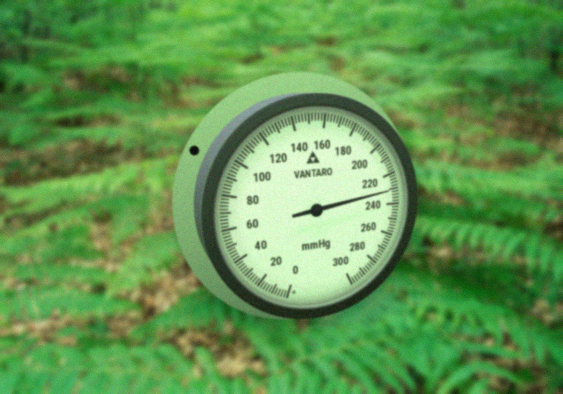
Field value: value=230 unit=mmHg
